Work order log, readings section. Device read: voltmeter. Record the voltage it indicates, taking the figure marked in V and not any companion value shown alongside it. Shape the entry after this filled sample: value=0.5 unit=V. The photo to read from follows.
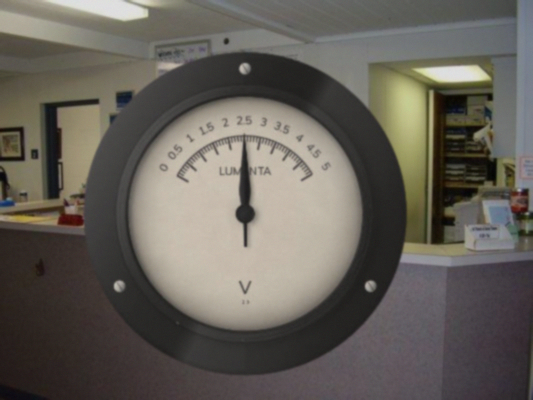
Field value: value=2.5 unit=V
